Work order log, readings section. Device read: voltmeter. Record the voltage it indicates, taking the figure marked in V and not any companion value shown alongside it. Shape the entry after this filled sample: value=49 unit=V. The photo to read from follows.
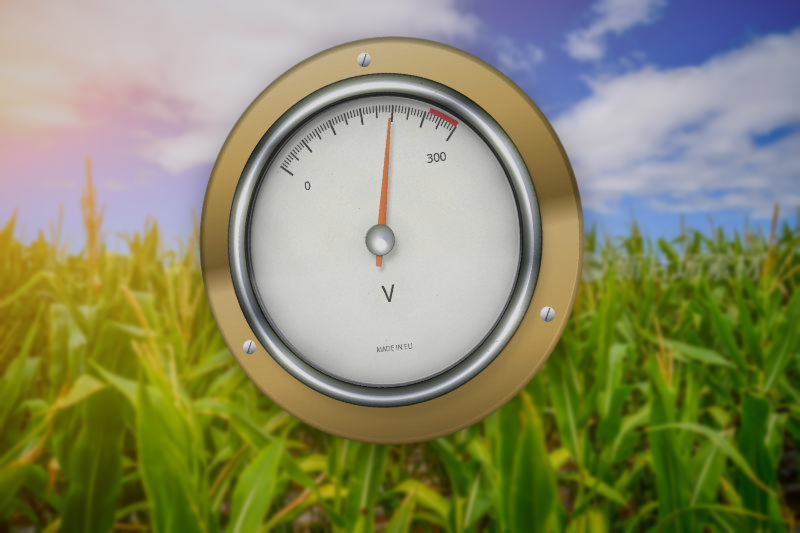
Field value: value=200 unit=V
